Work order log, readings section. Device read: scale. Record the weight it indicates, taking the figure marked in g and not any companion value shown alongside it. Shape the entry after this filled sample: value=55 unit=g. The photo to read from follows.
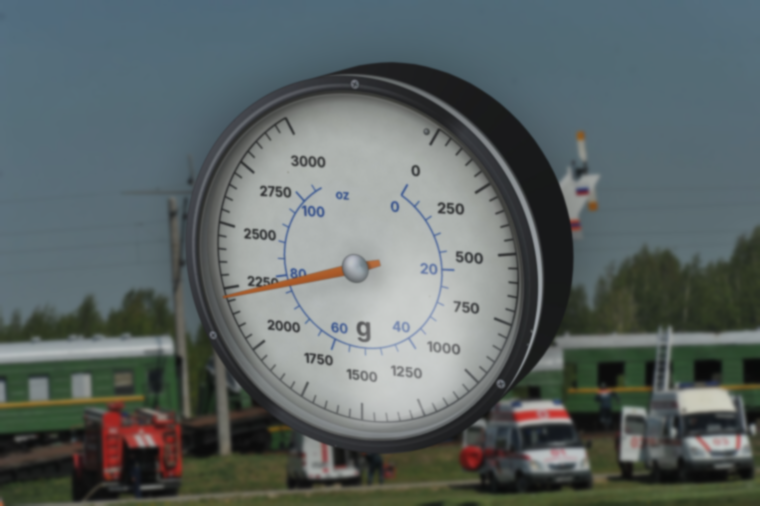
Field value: value=2225 unit=g
